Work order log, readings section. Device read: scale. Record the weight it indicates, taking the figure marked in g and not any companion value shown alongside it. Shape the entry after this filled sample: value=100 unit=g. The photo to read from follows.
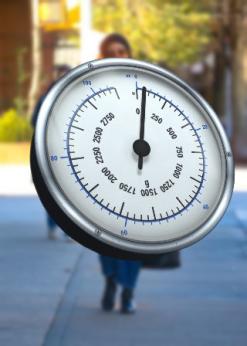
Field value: value=50 unit=g
